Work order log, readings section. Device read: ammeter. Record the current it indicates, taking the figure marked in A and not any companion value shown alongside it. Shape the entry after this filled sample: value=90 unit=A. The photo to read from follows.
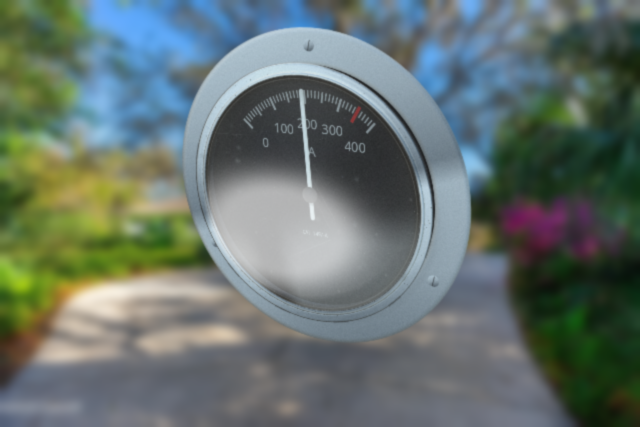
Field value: value=200 unit=A
